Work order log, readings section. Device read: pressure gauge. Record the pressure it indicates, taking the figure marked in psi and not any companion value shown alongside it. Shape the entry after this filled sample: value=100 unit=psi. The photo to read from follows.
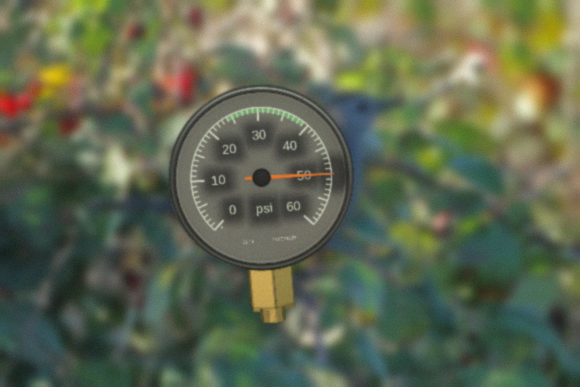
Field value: value=50 unit=psi
